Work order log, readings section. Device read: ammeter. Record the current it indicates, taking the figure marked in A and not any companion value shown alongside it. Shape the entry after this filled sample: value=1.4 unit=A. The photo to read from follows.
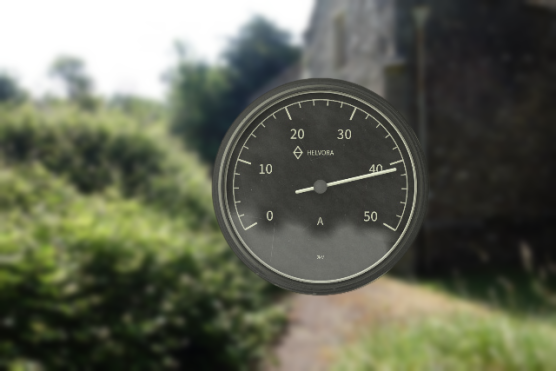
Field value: value=41 unit=A
